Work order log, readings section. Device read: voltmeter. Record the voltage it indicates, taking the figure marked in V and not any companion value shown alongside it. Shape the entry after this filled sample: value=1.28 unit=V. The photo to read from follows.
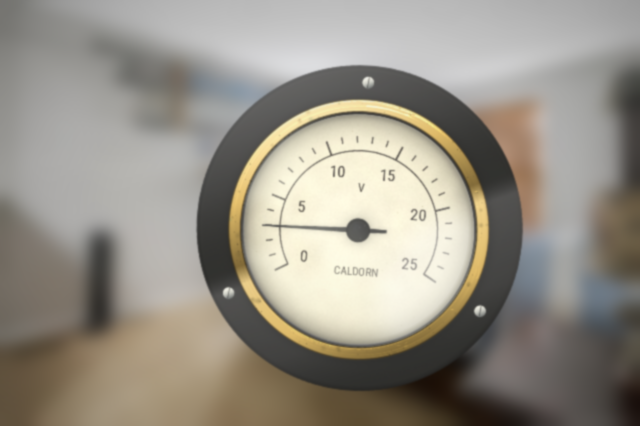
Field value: value=3 unit=V
